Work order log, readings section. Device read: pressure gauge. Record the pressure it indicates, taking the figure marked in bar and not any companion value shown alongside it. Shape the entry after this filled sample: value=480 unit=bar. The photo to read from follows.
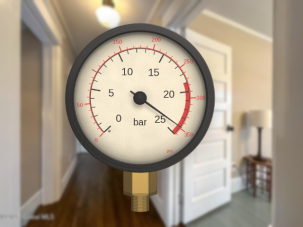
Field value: value=24 unit=bar
